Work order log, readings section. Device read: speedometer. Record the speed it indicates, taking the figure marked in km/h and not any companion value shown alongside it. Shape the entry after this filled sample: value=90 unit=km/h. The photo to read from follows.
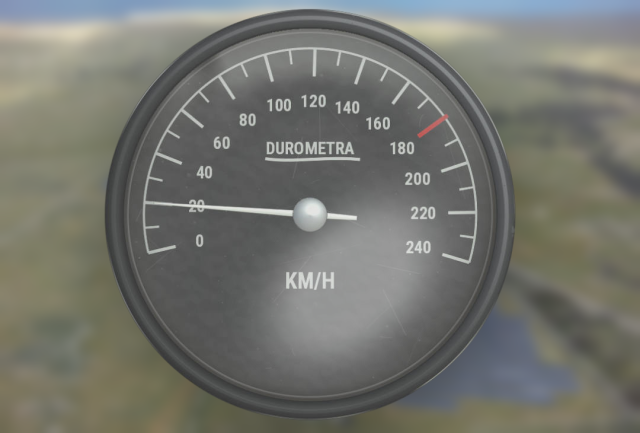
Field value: value=20 unit=km/h
